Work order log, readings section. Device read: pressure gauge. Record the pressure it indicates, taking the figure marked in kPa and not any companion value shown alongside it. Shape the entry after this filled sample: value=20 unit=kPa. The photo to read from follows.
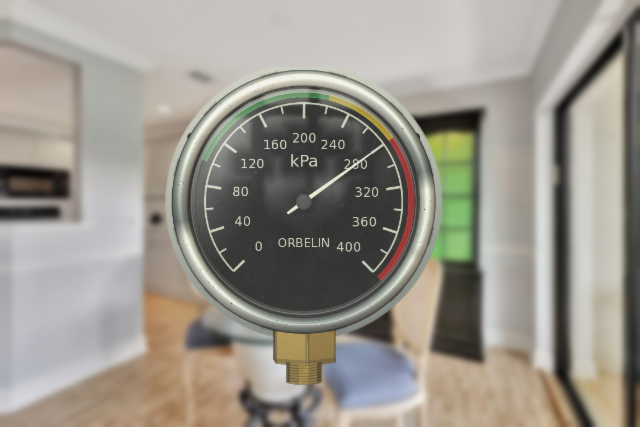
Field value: value=280 unit=kPa
